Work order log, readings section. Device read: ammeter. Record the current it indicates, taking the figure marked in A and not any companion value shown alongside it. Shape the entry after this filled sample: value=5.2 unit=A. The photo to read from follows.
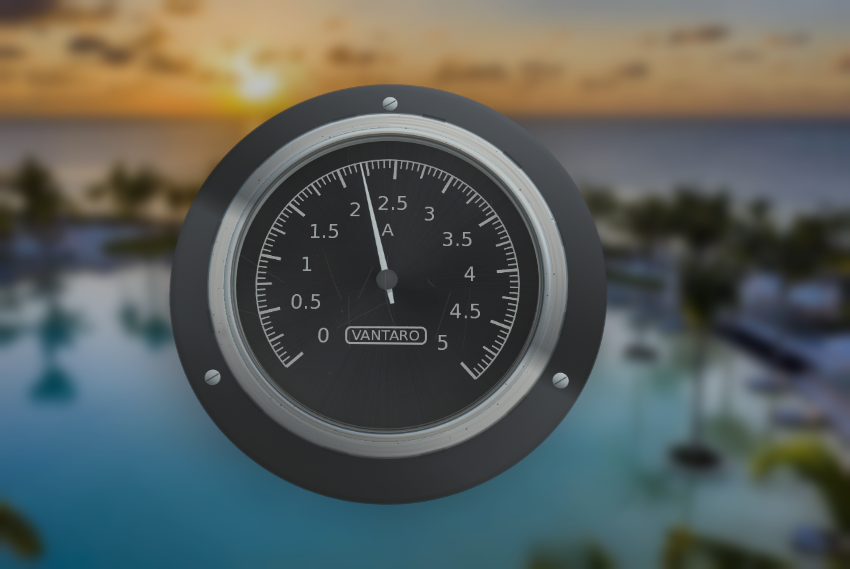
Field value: value=2.2 unit=A
